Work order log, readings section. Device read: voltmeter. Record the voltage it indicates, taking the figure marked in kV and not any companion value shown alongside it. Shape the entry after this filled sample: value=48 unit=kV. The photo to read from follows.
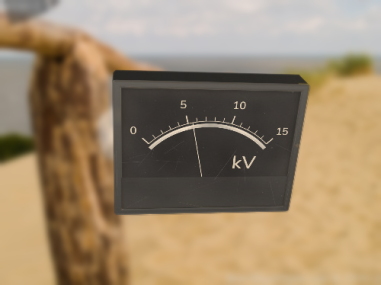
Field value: value=5.5 unit=kV
